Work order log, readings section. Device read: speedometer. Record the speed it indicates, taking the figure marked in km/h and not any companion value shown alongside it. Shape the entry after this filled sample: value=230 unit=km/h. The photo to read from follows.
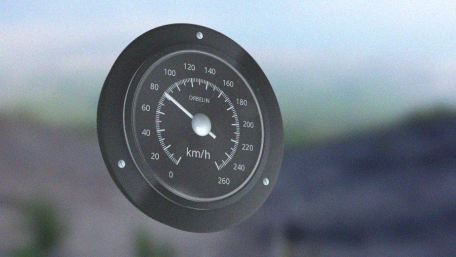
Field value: value=80 unit=km/h
